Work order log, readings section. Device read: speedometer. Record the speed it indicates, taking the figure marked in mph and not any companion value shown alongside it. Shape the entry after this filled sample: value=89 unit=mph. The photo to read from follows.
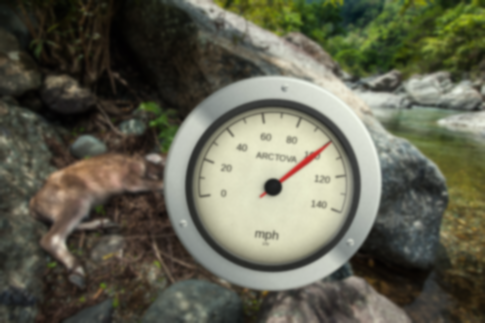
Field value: value=100 unit=mph
